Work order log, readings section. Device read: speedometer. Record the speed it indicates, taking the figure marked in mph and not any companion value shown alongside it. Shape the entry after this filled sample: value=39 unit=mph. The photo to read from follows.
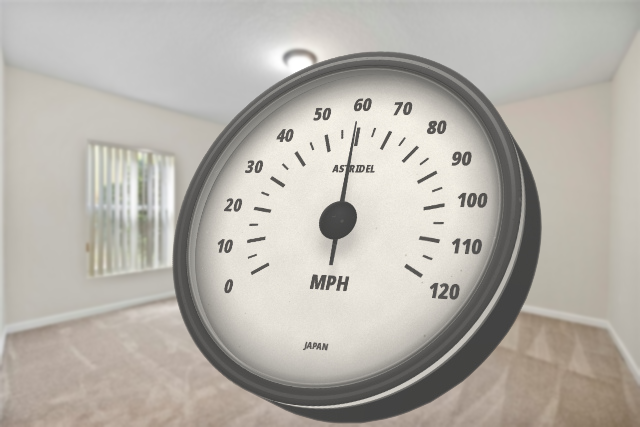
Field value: value=60 unit=mph
